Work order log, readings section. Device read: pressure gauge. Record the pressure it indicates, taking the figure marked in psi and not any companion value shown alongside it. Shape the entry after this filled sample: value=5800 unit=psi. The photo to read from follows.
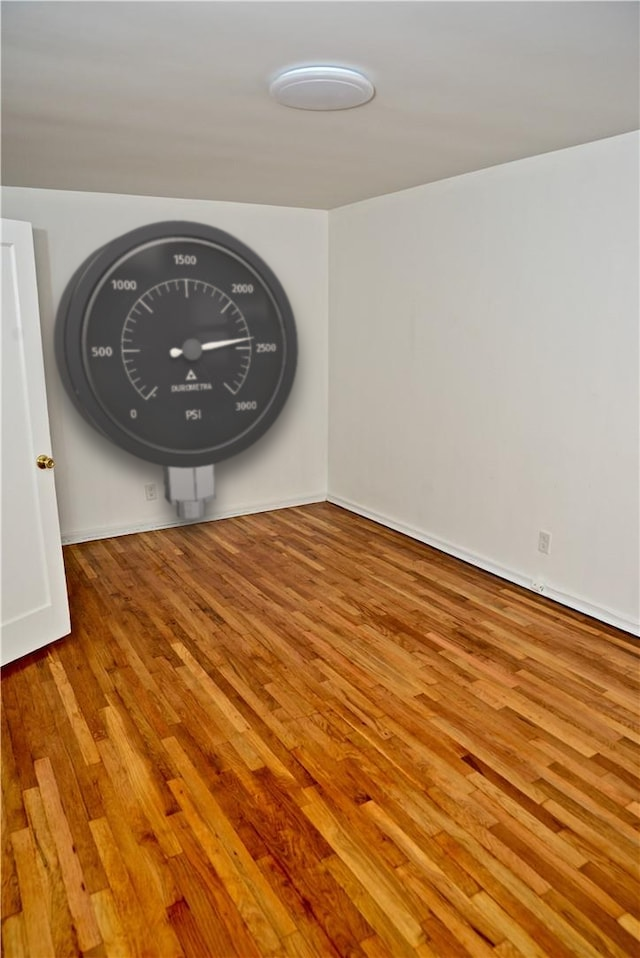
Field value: value=2400 unit=psi
